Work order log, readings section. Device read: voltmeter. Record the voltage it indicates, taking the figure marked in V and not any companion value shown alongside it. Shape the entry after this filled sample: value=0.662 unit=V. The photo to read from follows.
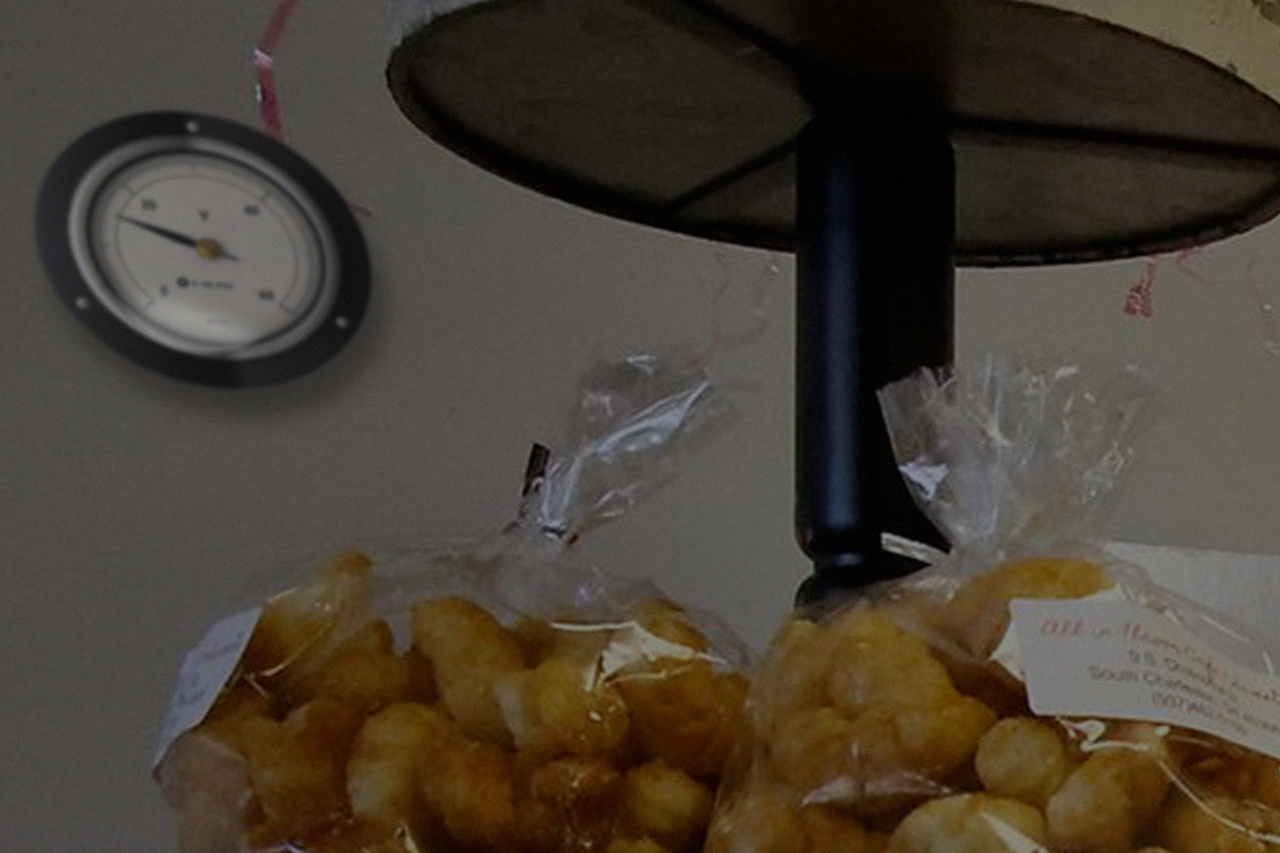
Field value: value=15 unit=V
